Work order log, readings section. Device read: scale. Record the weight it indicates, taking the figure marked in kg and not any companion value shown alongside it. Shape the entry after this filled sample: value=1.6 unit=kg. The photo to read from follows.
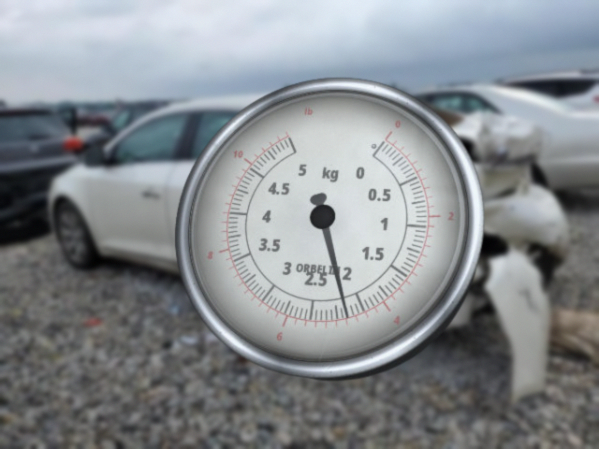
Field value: value=2.15 unit=kg
